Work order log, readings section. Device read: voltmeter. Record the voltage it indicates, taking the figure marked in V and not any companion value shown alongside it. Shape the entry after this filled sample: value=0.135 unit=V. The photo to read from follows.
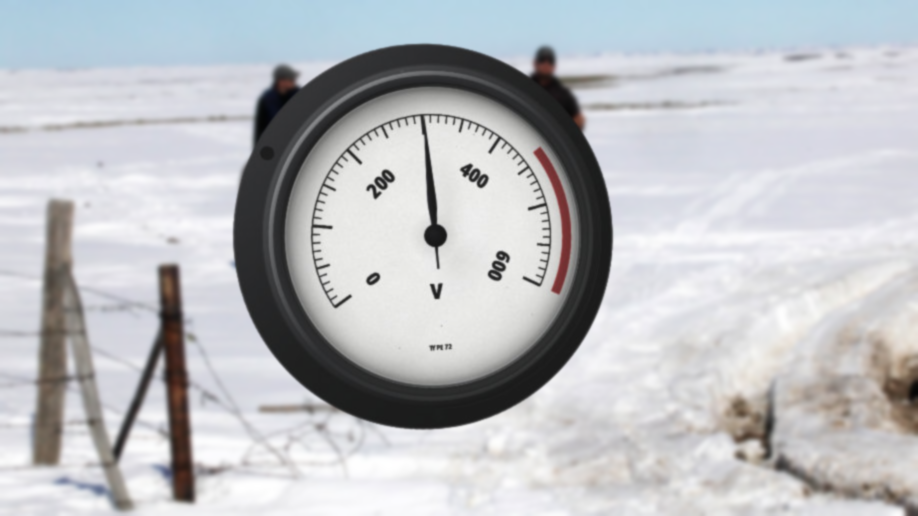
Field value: value=300 unit=V
